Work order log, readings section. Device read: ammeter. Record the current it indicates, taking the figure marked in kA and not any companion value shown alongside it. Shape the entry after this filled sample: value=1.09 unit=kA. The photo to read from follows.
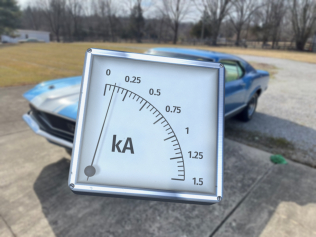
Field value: value=0.1 unit=kA
